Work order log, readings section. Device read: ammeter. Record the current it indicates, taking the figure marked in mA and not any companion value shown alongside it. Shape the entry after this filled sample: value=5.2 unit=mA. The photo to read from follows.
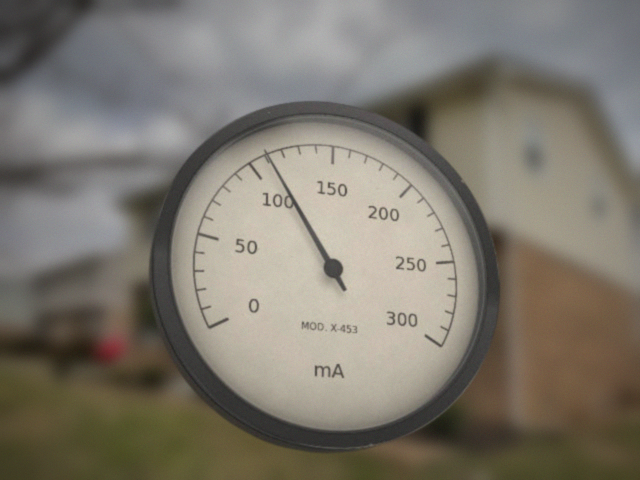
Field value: value=110 unit=mA
